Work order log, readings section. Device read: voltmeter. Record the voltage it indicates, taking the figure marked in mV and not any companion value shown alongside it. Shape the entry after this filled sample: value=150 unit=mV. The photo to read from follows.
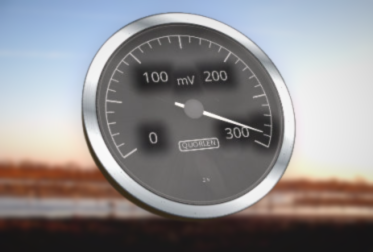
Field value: value=290 unit=mV
